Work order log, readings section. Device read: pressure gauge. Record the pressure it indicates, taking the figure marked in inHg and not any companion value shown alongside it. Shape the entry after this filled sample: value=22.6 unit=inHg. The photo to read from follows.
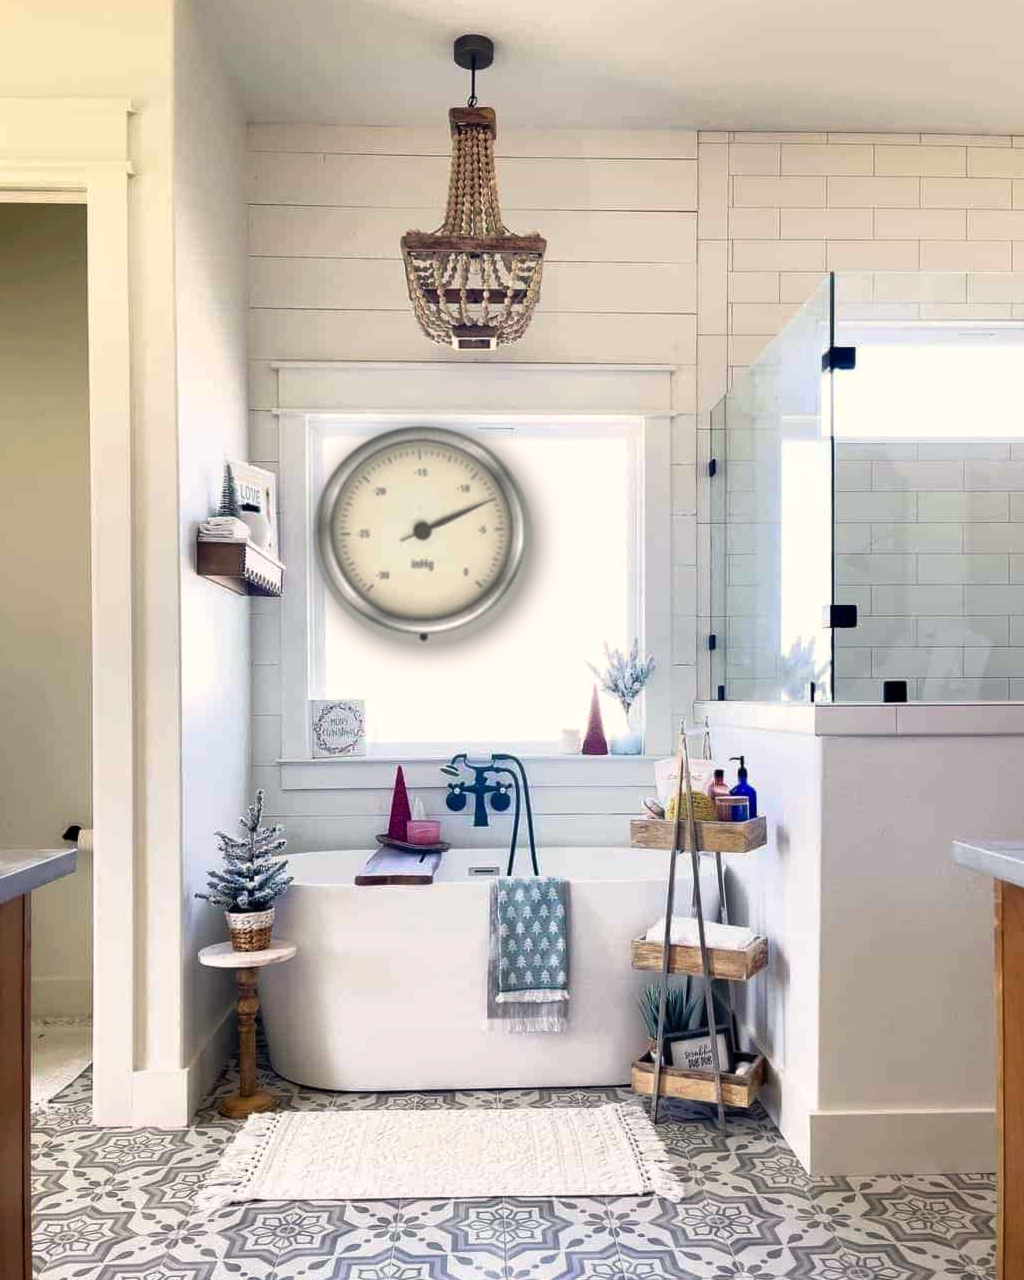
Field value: value=-7.5 unit=inHg
